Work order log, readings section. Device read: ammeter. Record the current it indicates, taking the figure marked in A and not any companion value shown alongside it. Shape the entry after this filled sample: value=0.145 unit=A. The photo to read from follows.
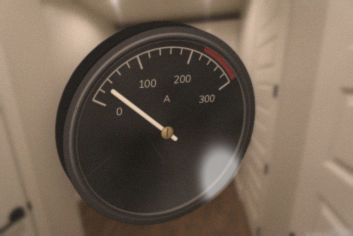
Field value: value=30 unit=A
